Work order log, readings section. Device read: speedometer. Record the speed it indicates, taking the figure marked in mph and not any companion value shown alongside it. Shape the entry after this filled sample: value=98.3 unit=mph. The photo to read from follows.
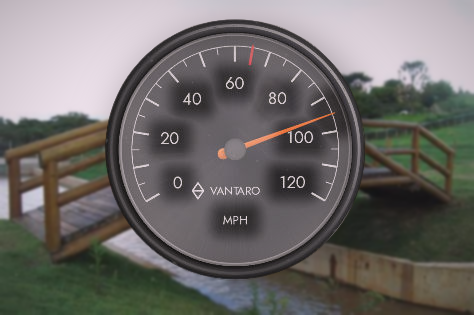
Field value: value=95 unit=mph
